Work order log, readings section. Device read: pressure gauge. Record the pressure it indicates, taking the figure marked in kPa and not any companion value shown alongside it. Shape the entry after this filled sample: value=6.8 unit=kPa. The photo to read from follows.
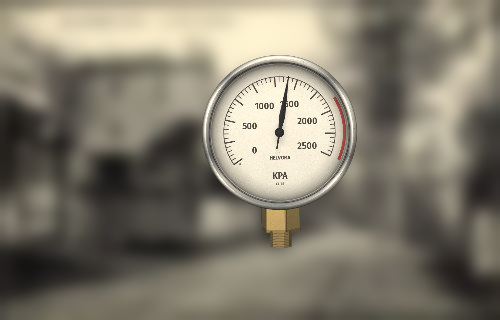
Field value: value=1400 unit=kPa
